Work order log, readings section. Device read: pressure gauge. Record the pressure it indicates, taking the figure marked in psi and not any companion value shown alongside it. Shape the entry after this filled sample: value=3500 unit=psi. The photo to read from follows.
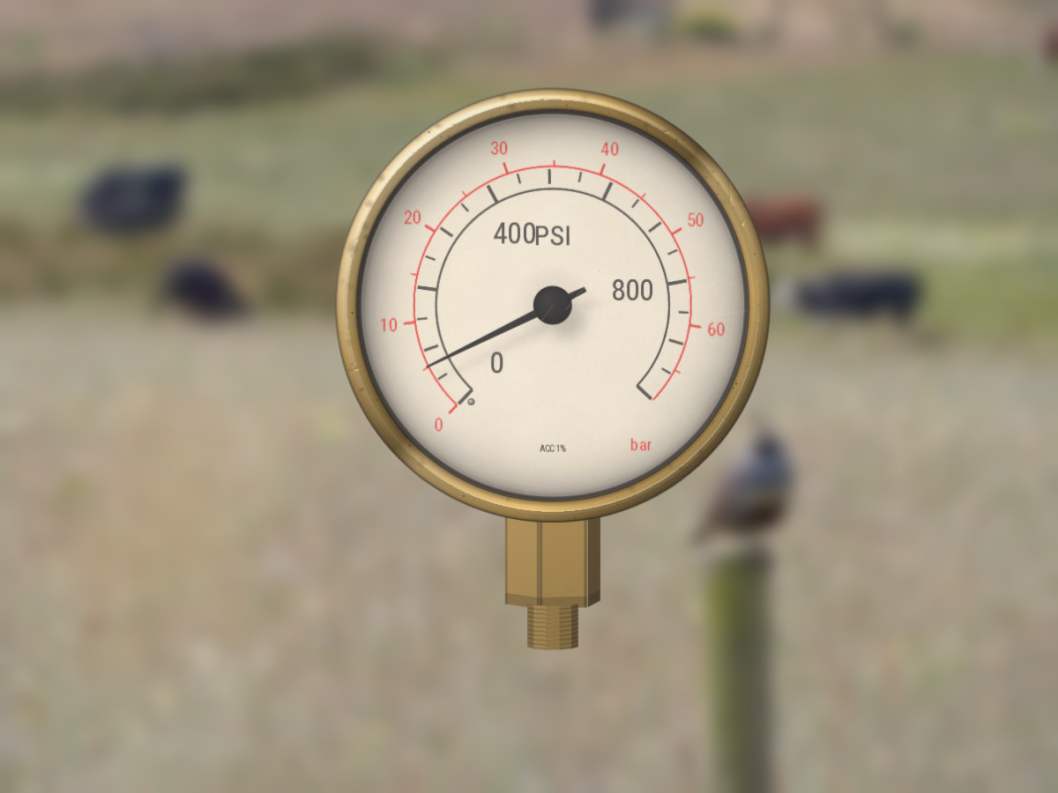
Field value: value=75 unit=psi
